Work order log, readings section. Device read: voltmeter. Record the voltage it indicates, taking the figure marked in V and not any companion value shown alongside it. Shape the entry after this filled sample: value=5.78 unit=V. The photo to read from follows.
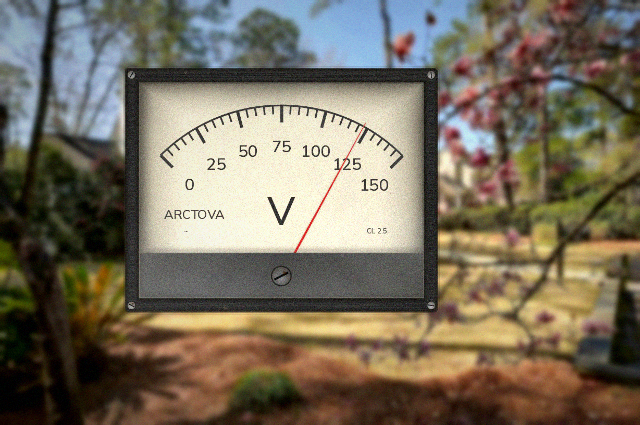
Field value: value=122.5 unit=V
